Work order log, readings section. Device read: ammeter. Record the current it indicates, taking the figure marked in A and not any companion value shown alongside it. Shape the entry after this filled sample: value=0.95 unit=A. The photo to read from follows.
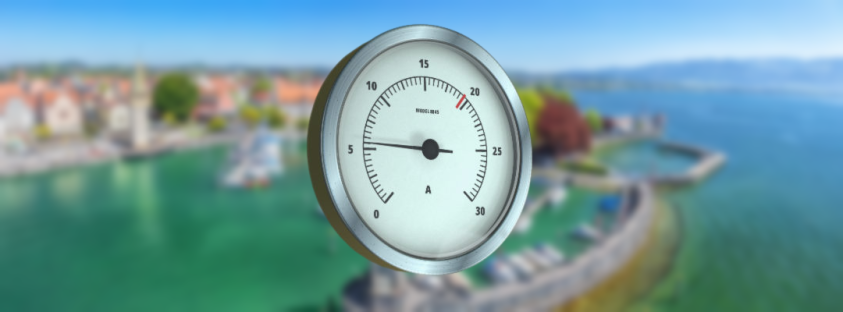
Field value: value=5.5 unit=A
